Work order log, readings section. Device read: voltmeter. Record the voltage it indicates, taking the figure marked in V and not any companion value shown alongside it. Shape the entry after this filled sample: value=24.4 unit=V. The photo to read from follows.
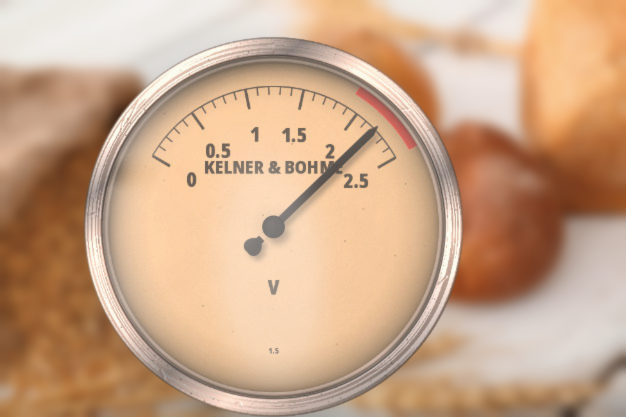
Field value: value=2.2 unit=V
